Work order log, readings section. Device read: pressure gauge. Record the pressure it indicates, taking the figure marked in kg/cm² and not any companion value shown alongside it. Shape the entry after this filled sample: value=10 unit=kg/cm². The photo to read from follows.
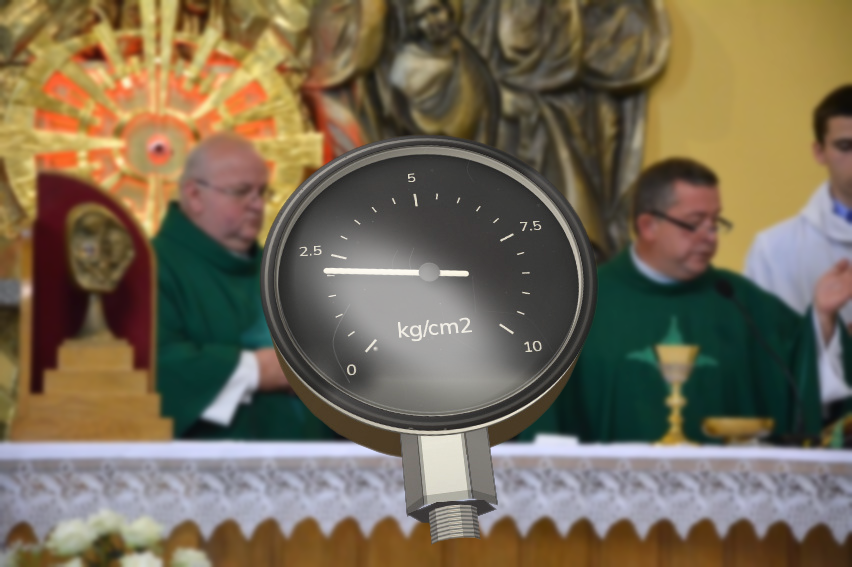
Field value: value=2 unit=kg/cm²
